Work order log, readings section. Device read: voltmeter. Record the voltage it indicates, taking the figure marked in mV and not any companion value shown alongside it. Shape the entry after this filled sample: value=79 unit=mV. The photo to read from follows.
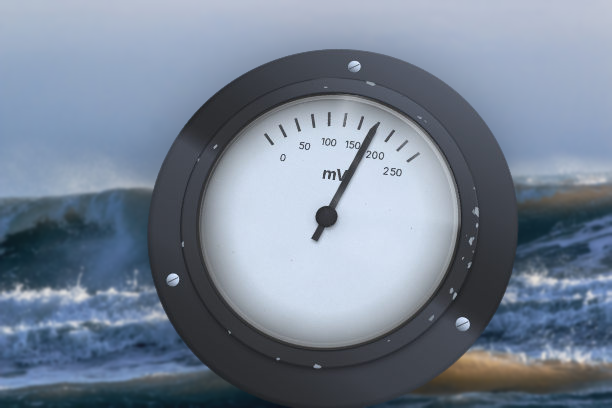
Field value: value=175 unit=mV
